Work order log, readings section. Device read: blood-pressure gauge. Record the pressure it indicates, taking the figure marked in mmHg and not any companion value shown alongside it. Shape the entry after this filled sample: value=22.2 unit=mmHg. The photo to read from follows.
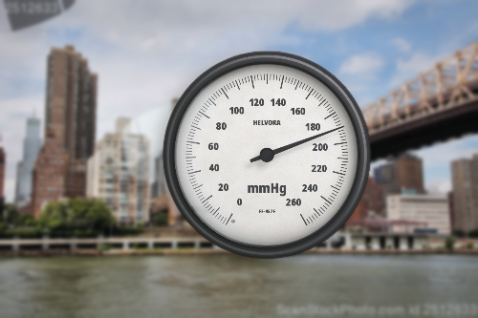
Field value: value=190 unit=mmHg
